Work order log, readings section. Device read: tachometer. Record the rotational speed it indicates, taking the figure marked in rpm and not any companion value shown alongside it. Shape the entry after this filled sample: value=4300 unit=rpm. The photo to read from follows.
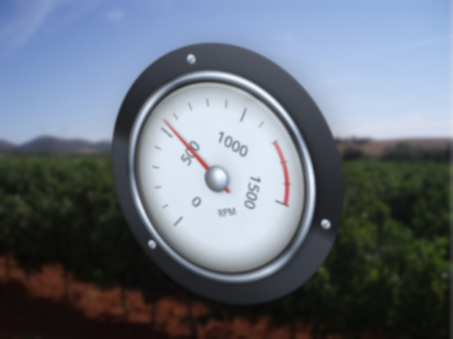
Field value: value=550 unit=rpm
